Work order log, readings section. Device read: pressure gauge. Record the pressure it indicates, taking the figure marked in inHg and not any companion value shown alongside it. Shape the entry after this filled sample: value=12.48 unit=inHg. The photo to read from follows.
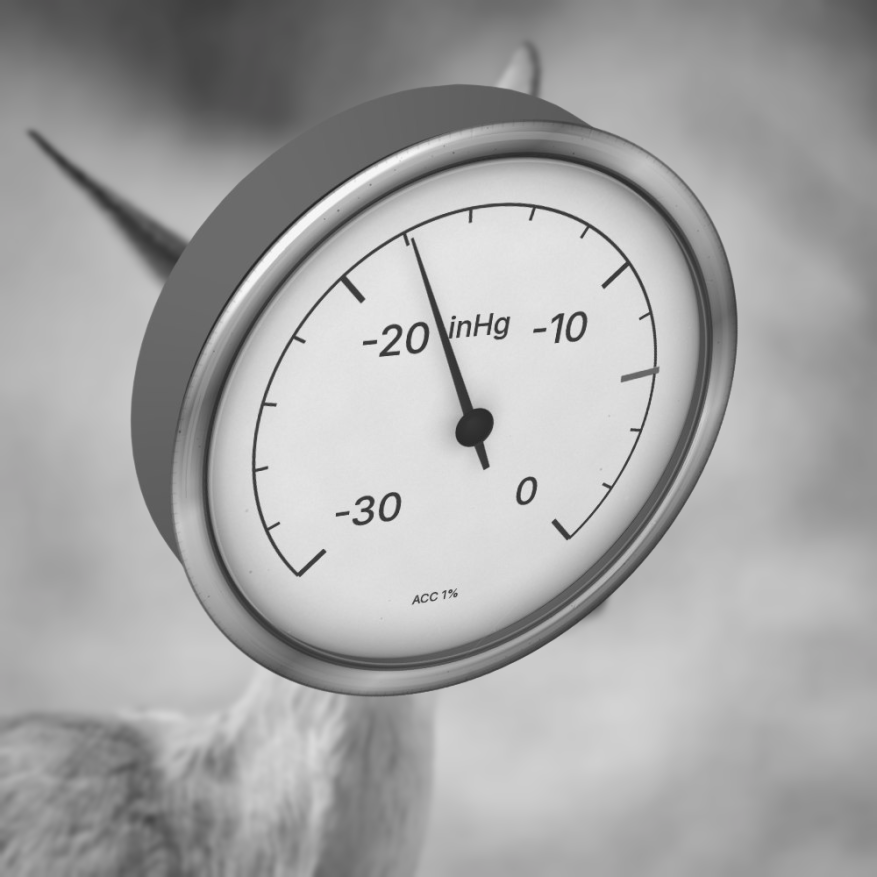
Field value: value=-18 unit=inHg
